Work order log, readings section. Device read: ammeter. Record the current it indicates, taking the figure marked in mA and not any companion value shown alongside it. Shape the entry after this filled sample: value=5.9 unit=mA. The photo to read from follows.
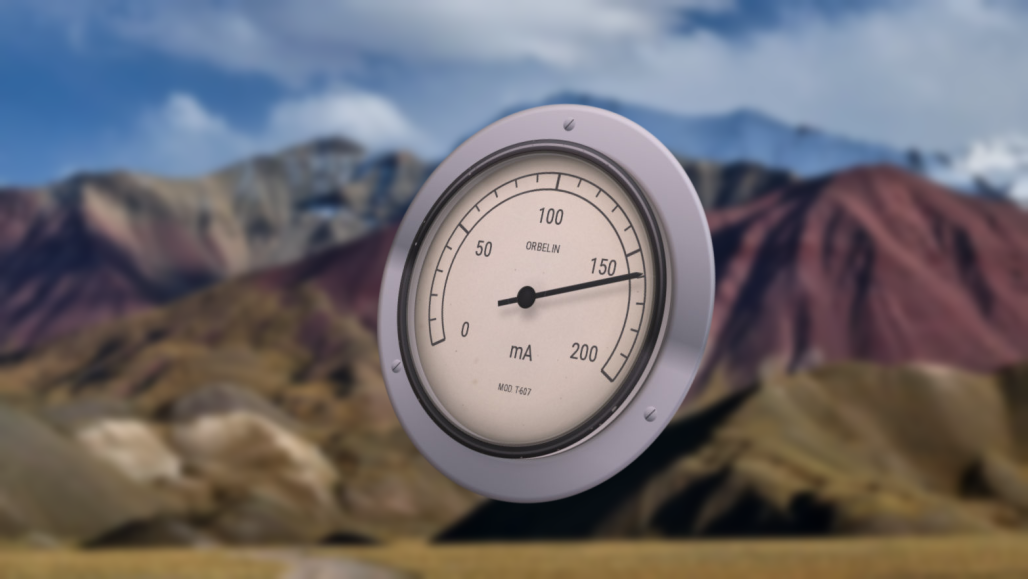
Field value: value=160 unit=mA
